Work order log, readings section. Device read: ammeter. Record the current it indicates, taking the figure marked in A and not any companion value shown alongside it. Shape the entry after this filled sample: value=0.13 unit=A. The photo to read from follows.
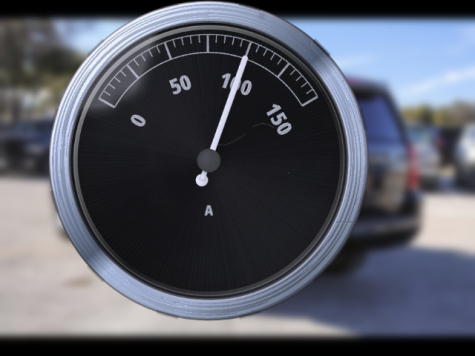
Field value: value=100 unit=A
